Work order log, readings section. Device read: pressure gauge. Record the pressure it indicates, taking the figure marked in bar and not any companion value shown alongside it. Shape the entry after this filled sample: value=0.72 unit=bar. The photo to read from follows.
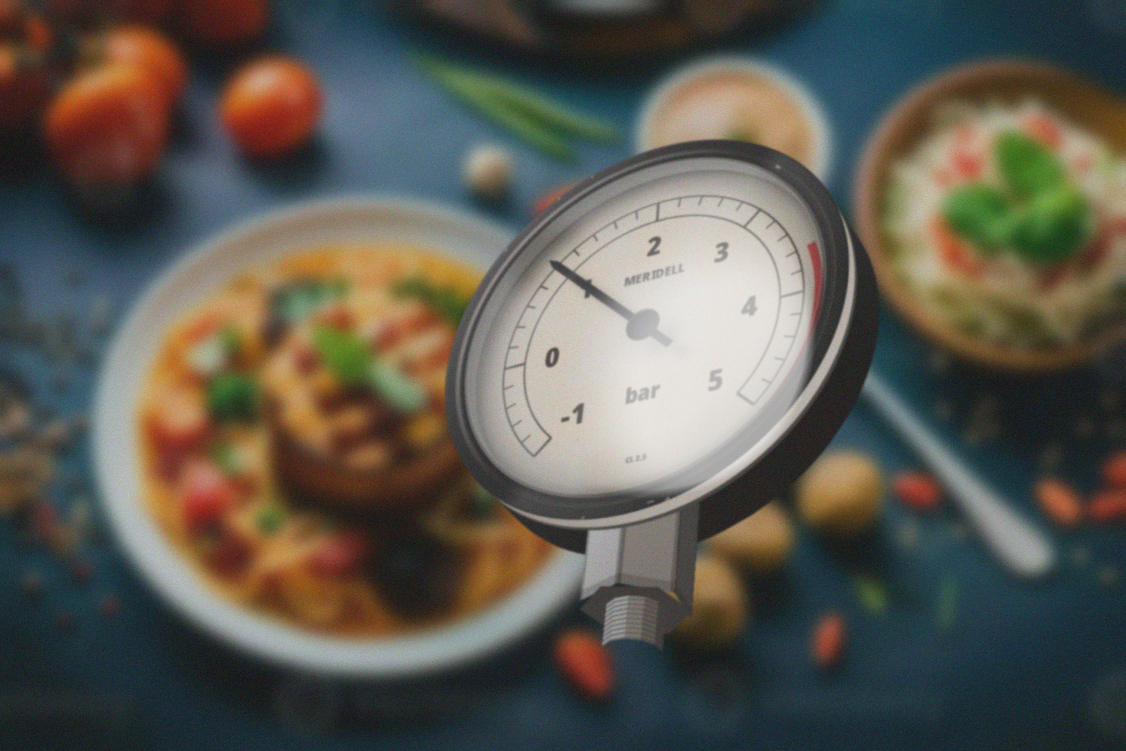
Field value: value=1 unit=bar
